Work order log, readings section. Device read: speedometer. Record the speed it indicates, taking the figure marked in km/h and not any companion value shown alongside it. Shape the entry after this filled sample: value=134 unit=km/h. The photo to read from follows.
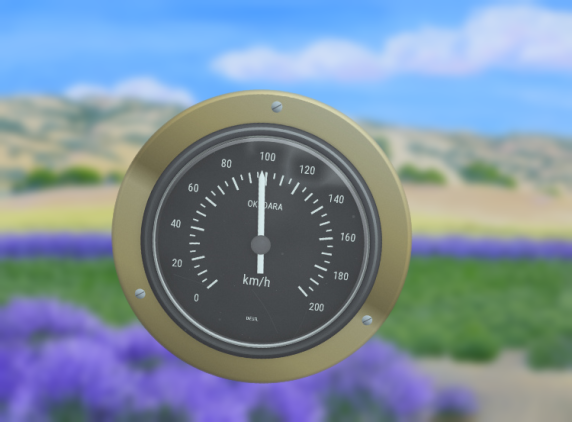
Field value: value=97.5 unit=km/h
